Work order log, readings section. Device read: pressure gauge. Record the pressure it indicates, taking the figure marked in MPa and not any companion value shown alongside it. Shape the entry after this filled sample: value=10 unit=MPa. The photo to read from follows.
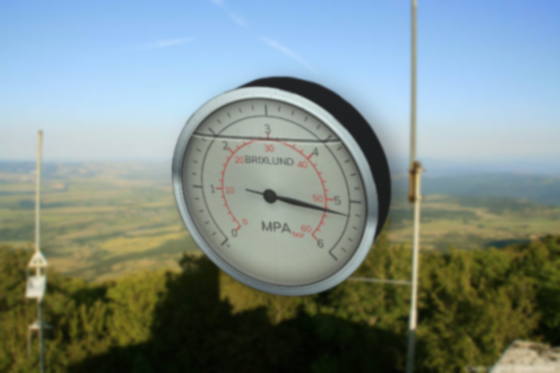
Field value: value=5.2 unit=MPa
